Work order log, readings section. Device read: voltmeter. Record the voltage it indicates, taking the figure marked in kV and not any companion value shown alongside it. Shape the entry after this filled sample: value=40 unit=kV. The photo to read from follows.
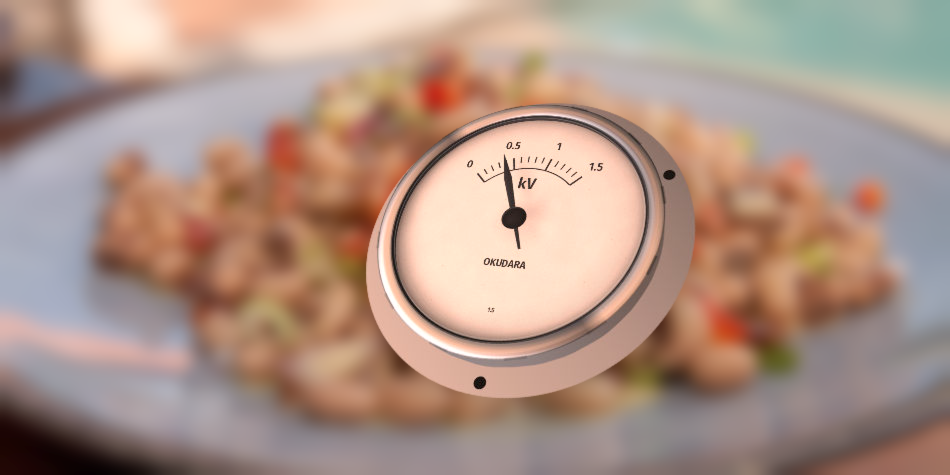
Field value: value=0.4 unit=kV
